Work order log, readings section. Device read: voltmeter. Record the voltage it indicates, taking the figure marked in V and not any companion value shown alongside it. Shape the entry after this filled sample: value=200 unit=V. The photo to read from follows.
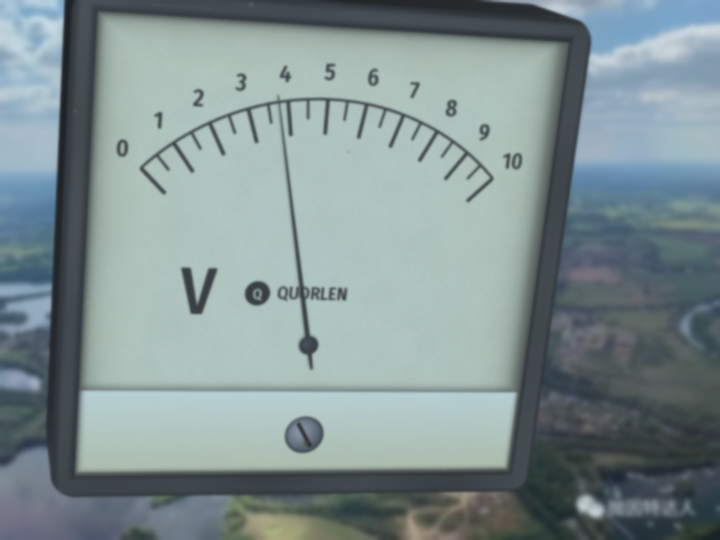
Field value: value=3.75 unit=V
